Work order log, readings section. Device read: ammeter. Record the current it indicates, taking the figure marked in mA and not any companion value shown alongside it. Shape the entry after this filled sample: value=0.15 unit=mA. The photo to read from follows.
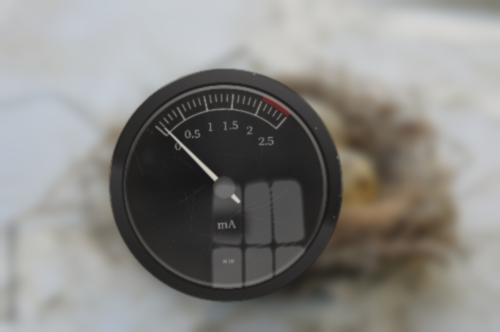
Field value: value=0.1 unit=mA
